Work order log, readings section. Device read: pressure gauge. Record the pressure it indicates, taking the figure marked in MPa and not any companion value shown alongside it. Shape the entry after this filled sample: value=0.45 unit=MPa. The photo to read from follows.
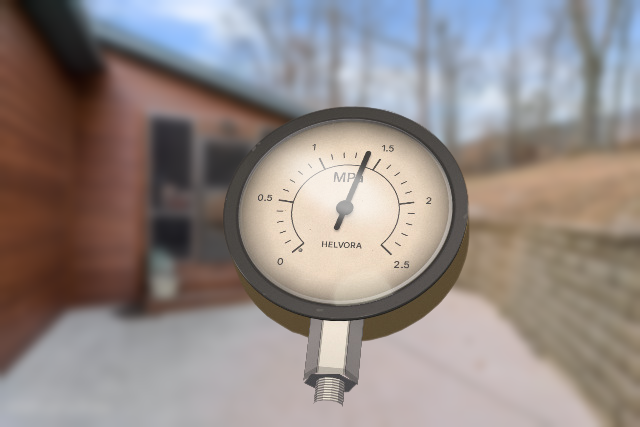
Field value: value=1.4 unit=MPa
